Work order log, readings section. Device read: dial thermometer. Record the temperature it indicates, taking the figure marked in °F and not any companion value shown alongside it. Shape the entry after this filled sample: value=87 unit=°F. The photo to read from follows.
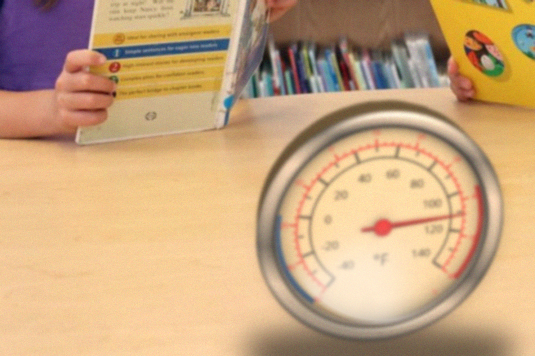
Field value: value=110 unit=°F
